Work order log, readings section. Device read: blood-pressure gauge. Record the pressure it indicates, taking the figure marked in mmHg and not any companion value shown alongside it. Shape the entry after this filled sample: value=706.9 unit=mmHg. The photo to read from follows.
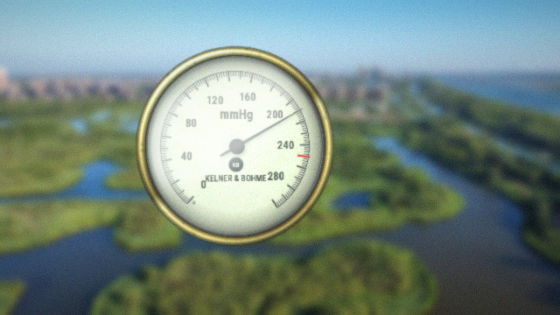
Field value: value=210 unit=mmHg
